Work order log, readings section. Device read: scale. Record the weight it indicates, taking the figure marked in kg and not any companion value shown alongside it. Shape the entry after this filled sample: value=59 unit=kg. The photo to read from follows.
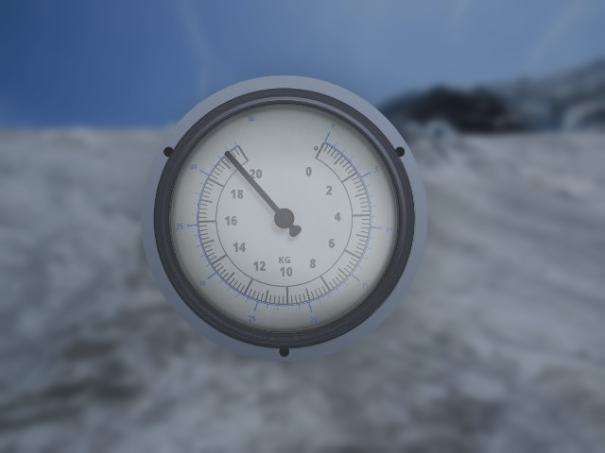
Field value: value=19.4 unit=kg
